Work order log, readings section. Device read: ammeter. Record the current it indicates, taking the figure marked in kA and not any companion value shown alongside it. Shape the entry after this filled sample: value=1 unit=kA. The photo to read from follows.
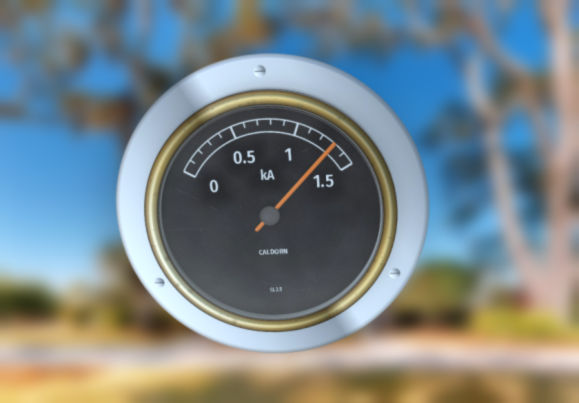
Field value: value=1.3 unit=kA
